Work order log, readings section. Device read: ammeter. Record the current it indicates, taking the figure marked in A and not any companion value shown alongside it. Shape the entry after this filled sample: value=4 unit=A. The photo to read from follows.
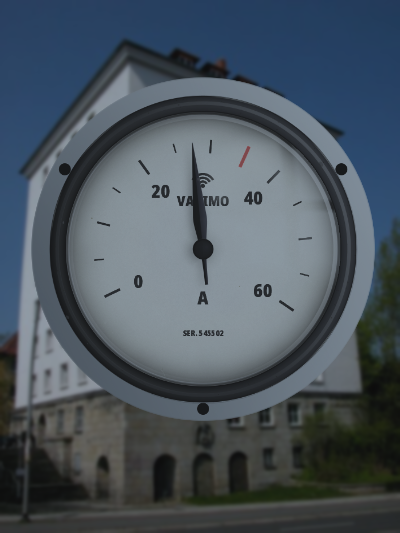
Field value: value=27.5 unit=A
